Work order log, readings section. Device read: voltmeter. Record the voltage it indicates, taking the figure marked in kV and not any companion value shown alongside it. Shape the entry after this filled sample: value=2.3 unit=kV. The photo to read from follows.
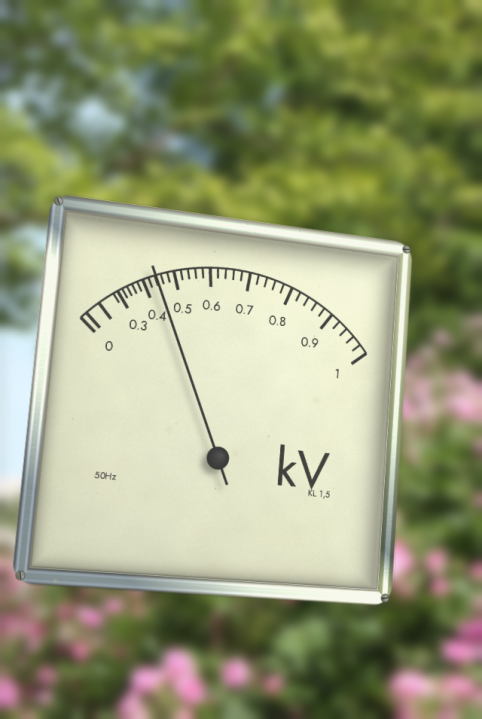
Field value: value=0.44 unit=kV
